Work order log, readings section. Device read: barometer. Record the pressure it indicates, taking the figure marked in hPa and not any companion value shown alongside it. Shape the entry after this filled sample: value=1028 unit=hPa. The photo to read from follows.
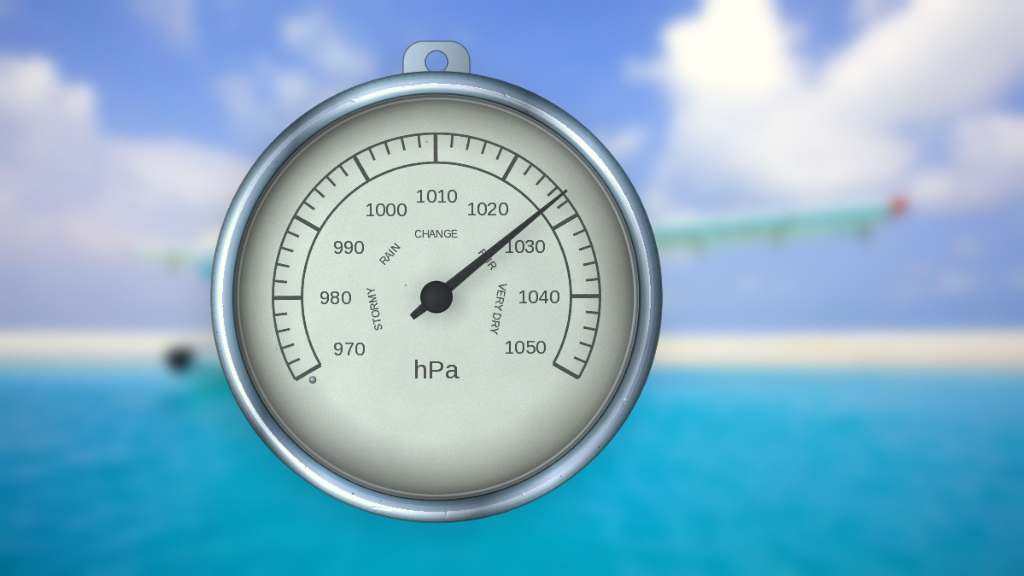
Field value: value=1027 unit=hPa
